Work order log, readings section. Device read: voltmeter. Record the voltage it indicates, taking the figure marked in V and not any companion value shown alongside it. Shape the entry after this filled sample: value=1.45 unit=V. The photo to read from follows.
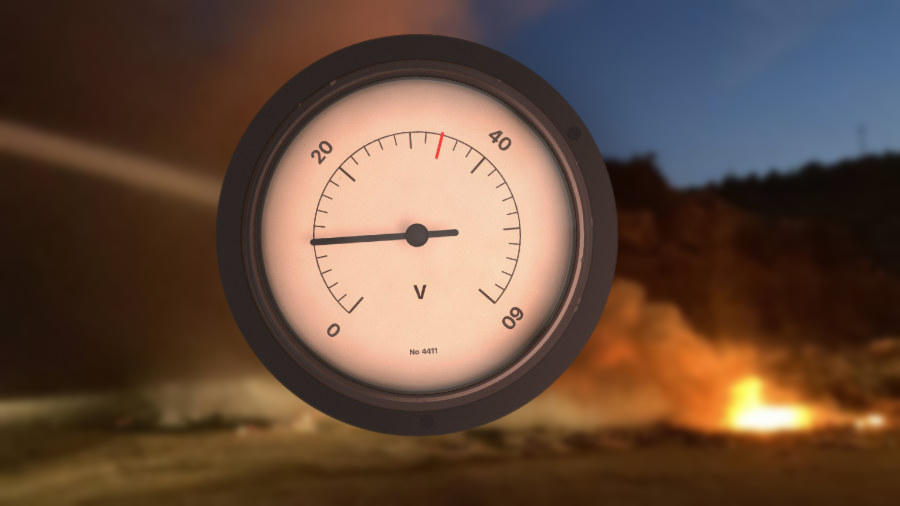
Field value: value=10 unit=V
